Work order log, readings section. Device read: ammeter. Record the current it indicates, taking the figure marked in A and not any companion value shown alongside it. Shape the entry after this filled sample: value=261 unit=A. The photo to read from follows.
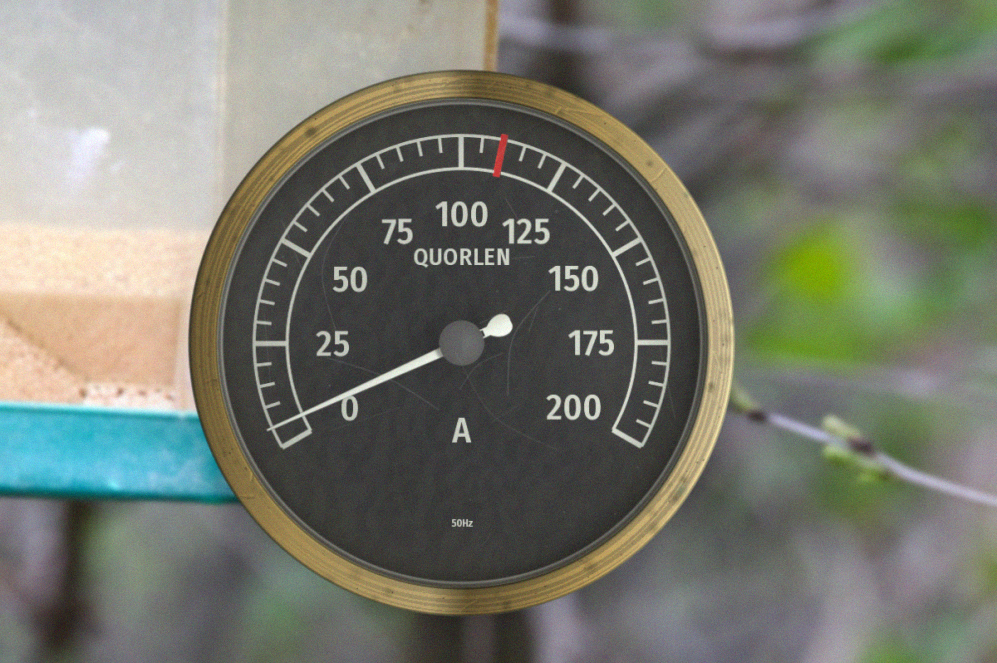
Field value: value=5 unit=A
